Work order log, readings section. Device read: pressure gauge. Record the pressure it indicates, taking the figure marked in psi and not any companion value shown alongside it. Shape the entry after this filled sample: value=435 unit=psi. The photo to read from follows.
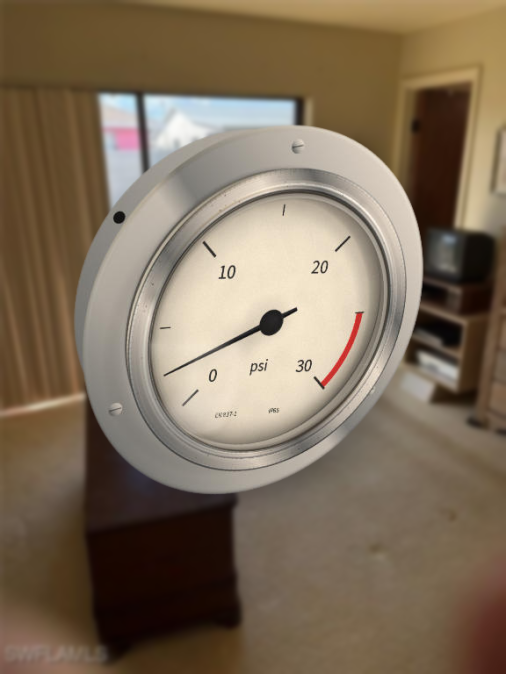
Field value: value=2.5 unit=psi
